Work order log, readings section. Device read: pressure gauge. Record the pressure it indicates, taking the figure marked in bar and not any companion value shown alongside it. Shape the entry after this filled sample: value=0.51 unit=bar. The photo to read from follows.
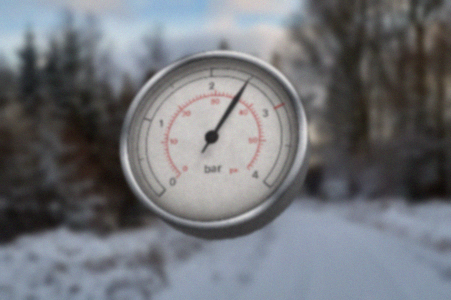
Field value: value=2.5 unit=bar
